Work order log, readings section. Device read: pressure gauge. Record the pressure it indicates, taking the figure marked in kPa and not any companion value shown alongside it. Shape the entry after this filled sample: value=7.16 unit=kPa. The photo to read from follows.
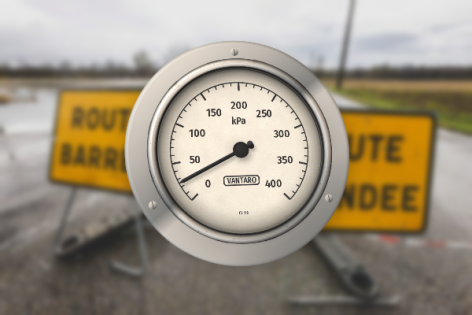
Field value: value=25 unit=kPa
